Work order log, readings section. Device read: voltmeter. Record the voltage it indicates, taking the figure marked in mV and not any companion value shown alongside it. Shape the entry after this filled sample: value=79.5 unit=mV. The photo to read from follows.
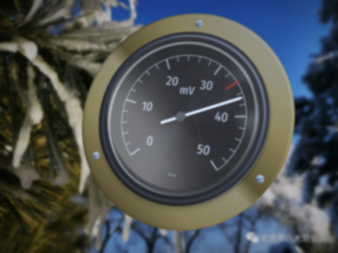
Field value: value=37 unit=mV
